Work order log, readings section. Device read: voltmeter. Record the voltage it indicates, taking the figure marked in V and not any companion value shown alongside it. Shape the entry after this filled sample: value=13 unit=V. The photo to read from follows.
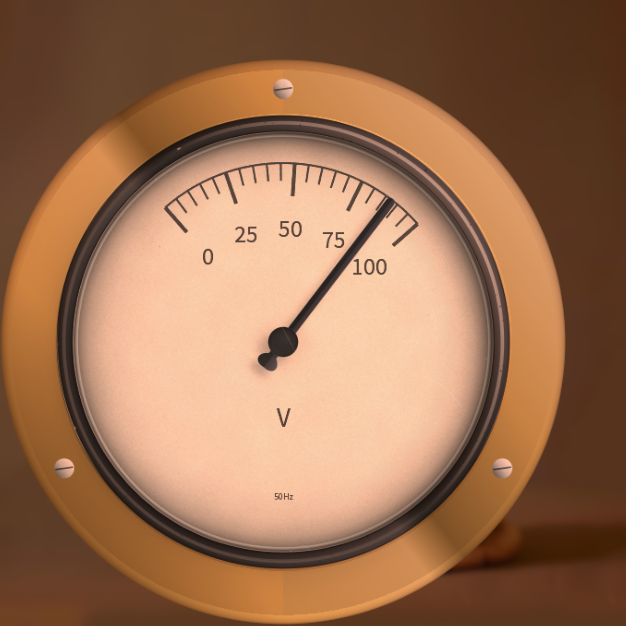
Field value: value=87.5 unit=V
